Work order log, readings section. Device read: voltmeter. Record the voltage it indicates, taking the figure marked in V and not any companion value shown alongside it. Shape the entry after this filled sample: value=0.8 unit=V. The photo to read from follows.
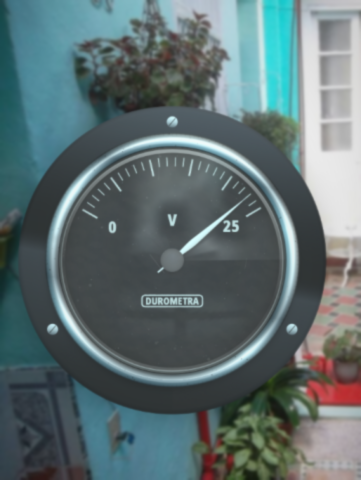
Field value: value=23 unit=V
